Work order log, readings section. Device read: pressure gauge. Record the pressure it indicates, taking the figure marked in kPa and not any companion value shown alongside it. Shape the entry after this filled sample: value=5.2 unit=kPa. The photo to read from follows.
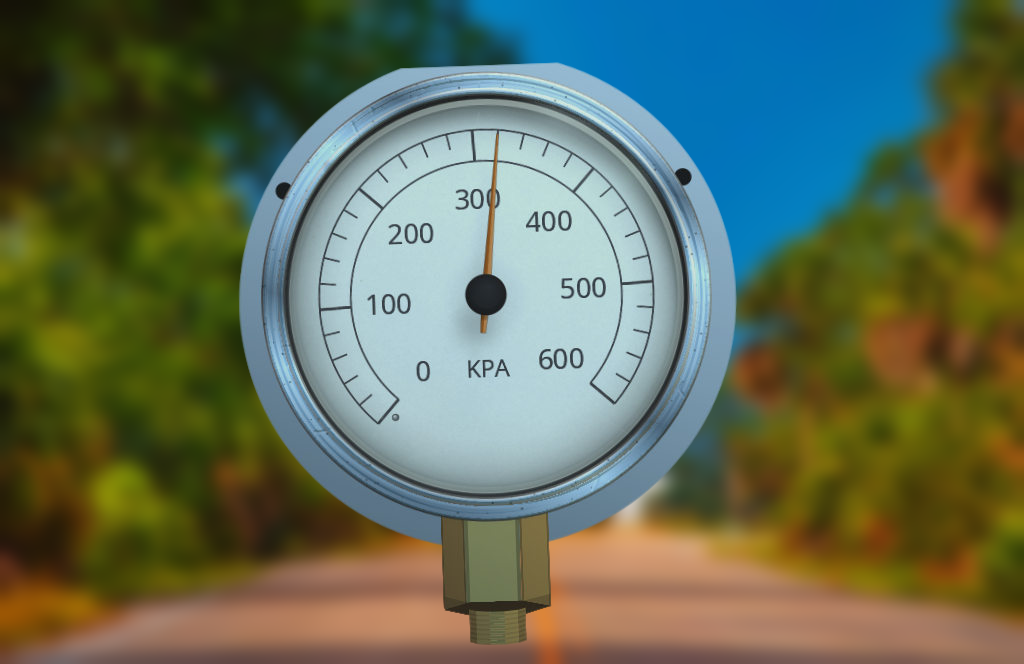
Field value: value=320 unit=kPa
